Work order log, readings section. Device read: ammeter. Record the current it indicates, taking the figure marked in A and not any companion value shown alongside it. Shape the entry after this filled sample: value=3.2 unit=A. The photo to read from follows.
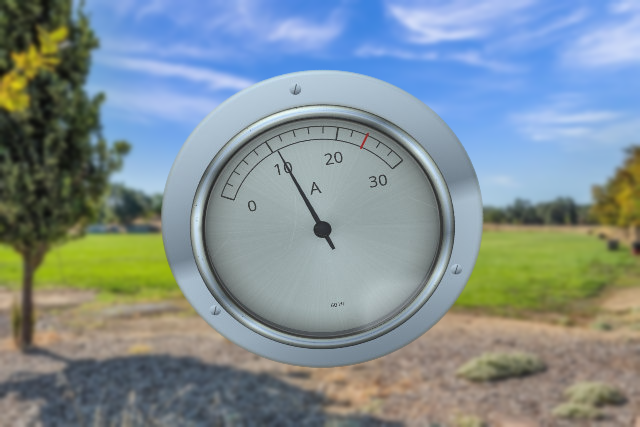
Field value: value=11 unit=A
